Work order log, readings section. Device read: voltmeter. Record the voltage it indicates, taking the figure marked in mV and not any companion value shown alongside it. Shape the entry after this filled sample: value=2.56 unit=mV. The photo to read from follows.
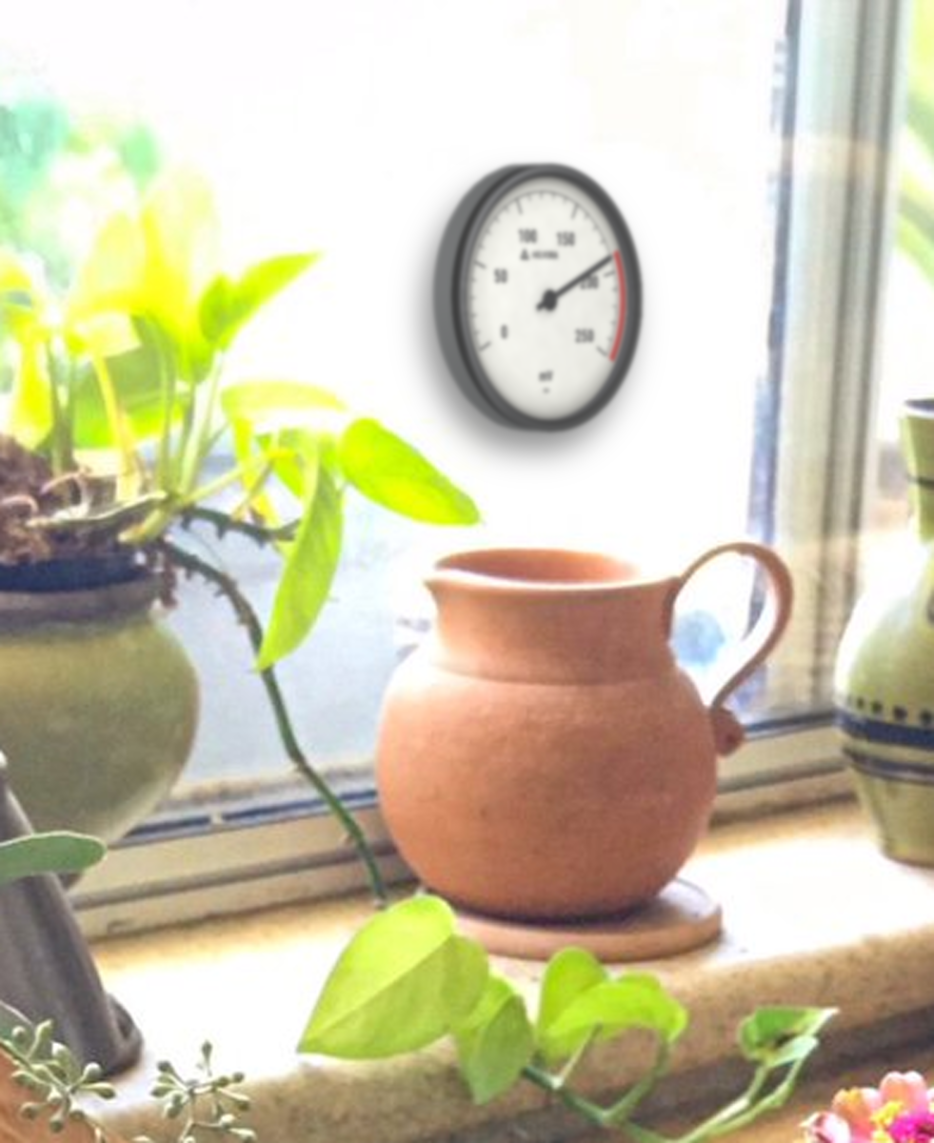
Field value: value=190 unit=mV
